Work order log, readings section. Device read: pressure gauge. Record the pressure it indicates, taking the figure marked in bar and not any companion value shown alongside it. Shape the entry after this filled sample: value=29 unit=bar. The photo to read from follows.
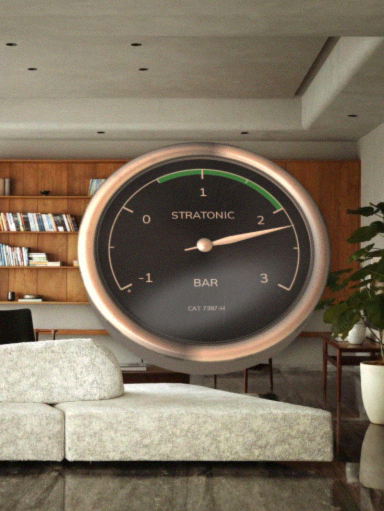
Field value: value=2.25 unit=bar
